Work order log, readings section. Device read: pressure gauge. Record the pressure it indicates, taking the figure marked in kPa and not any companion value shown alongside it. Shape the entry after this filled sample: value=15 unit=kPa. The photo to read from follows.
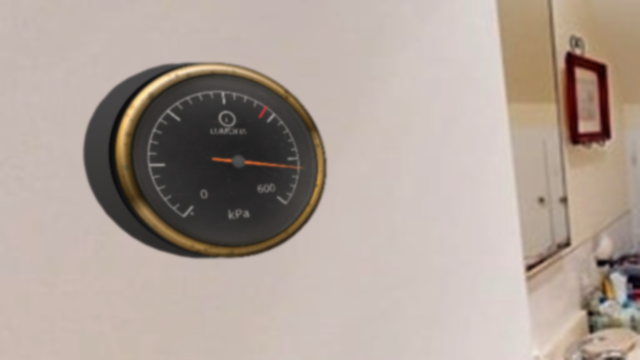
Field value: value=520 unit=kPa
